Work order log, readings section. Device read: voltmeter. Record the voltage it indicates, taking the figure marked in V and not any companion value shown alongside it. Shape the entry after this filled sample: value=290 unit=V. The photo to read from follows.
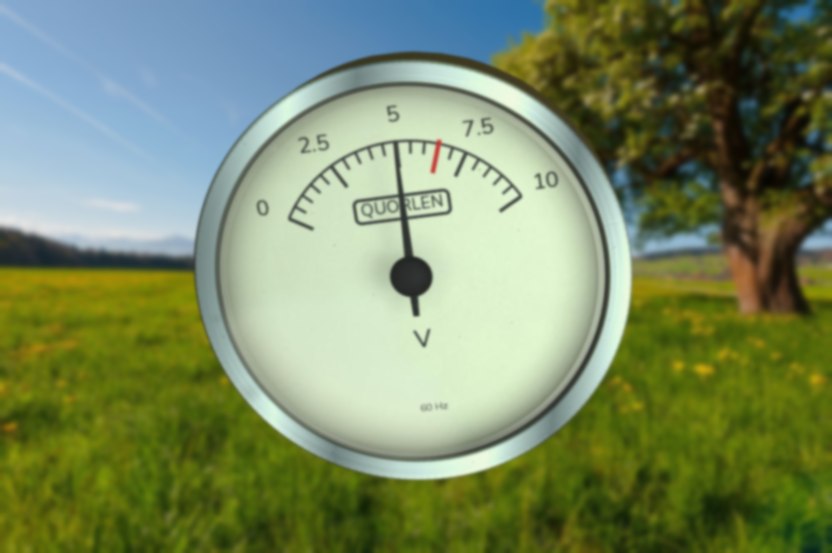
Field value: value=5 unit=V
